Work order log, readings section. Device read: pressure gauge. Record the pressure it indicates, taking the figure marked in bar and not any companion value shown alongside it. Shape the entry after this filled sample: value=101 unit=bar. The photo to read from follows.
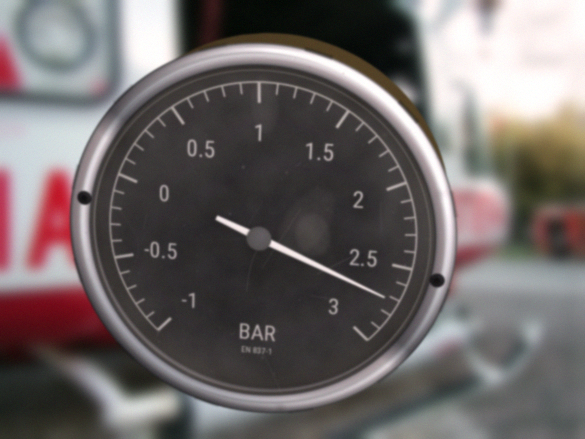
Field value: value=2.7 unit=bar
